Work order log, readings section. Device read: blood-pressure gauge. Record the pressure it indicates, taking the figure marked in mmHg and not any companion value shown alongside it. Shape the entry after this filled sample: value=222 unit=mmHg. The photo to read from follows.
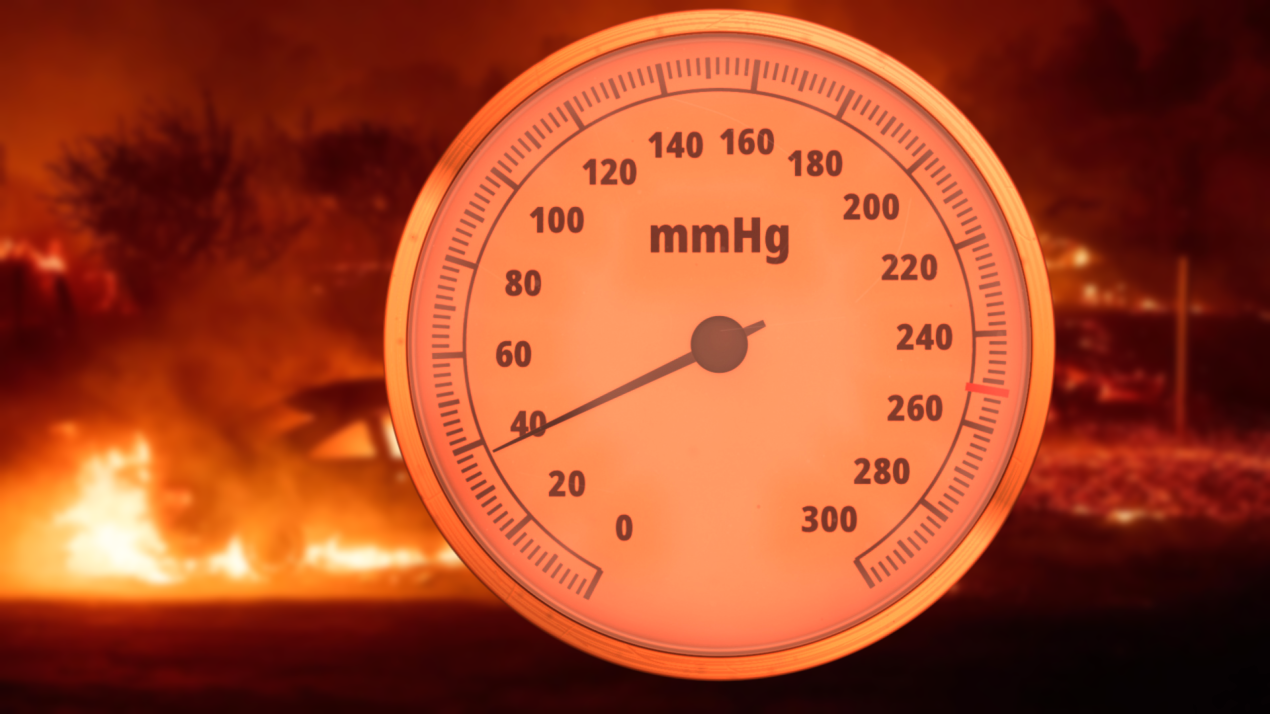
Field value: value=37 unit=mmHg
